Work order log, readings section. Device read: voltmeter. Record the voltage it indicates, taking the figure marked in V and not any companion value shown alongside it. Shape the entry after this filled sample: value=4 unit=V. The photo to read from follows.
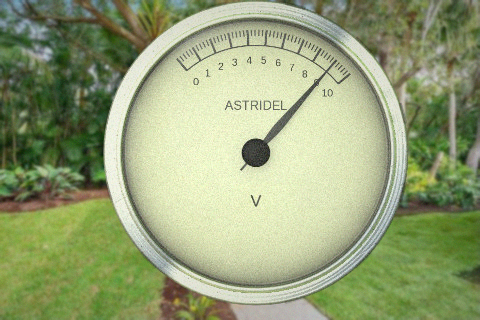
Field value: value=9 unit=V
